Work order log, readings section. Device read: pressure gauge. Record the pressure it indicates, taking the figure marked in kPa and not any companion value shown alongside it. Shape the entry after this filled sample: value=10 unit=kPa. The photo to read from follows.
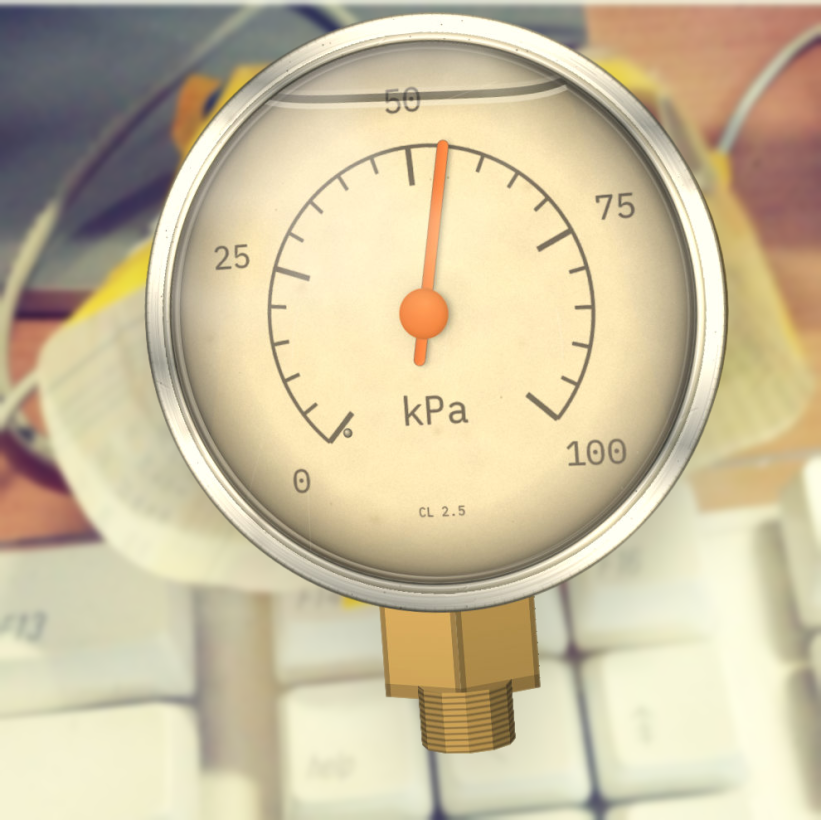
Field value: value=55 unit=kPa
